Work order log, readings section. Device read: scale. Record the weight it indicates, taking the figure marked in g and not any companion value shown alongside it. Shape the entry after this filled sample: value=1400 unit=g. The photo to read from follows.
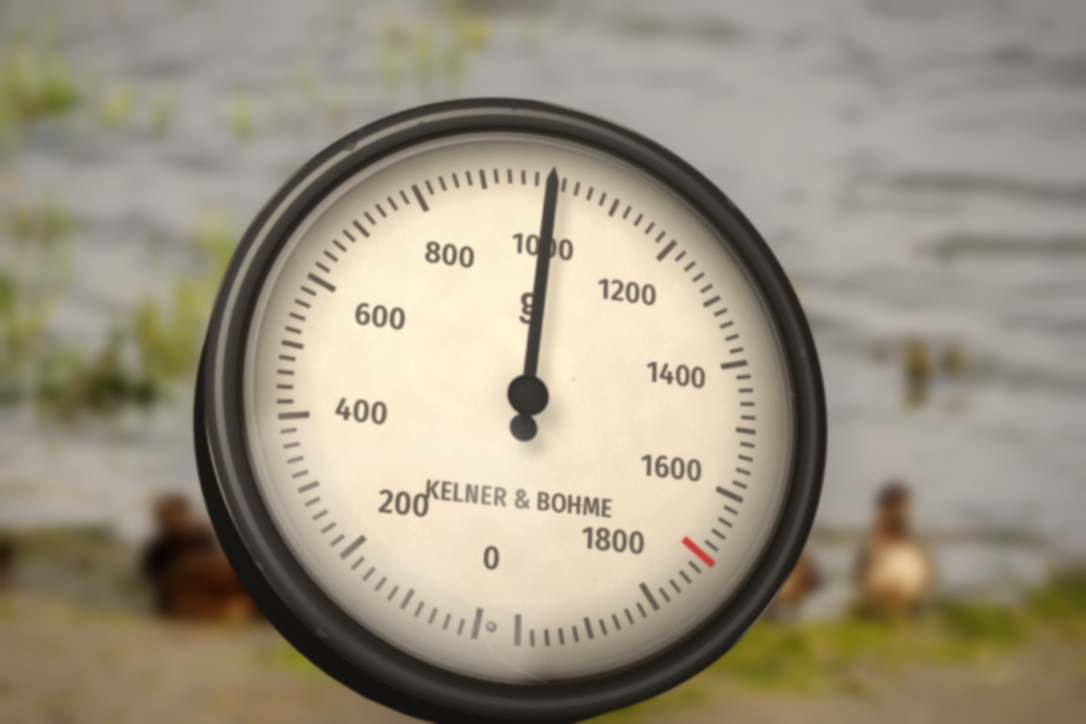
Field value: value=1000 unit=g
